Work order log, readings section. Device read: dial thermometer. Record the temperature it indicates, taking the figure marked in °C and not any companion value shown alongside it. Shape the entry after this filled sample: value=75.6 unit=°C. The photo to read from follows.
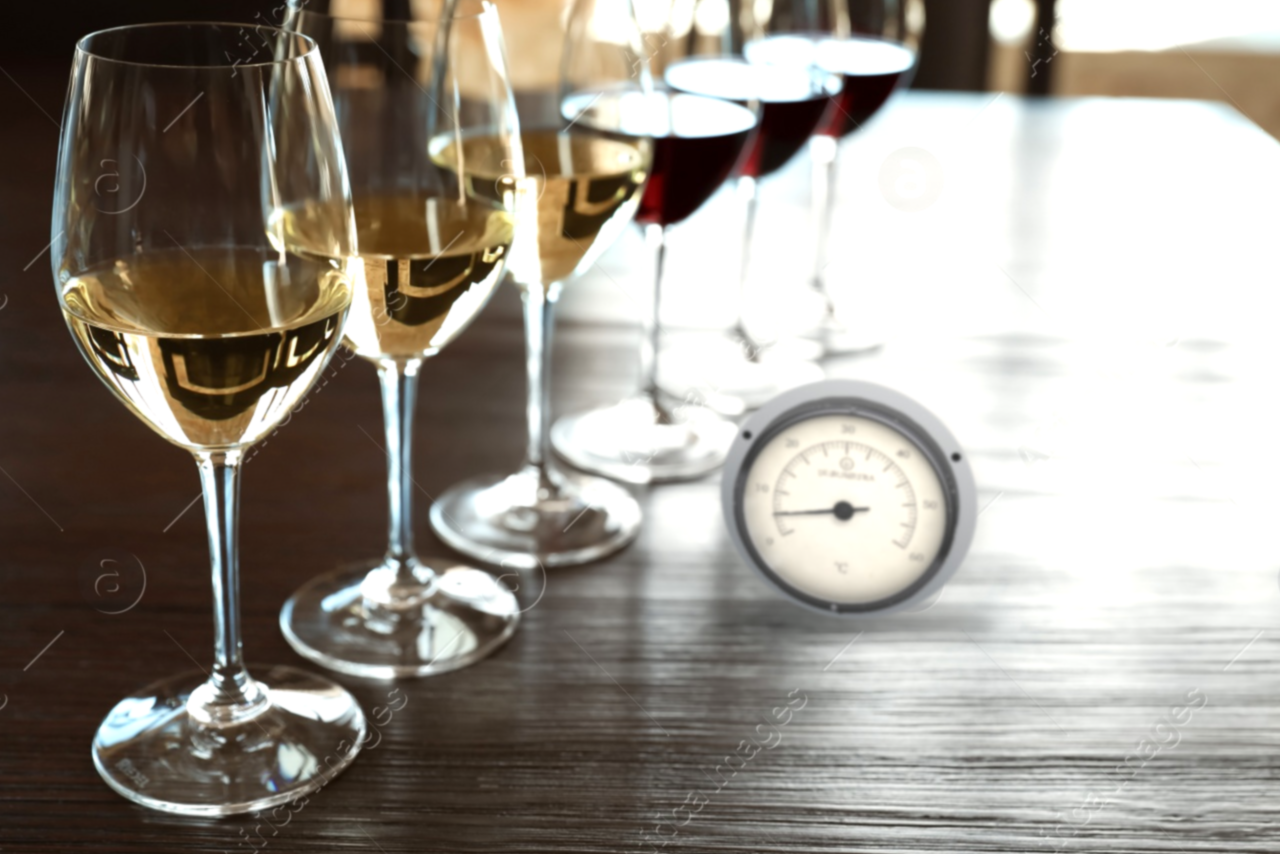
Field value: value=5 unit=°C
